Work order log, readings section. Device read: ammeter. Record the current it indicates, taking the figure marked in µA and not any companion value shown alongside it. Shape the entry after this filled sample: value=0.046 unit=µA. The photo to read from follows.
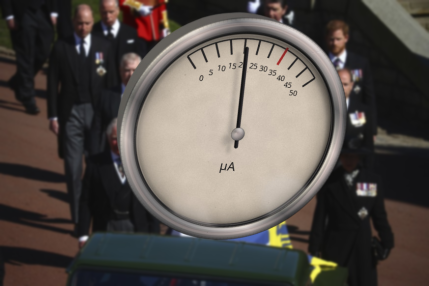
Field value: value=20 unit=µA
